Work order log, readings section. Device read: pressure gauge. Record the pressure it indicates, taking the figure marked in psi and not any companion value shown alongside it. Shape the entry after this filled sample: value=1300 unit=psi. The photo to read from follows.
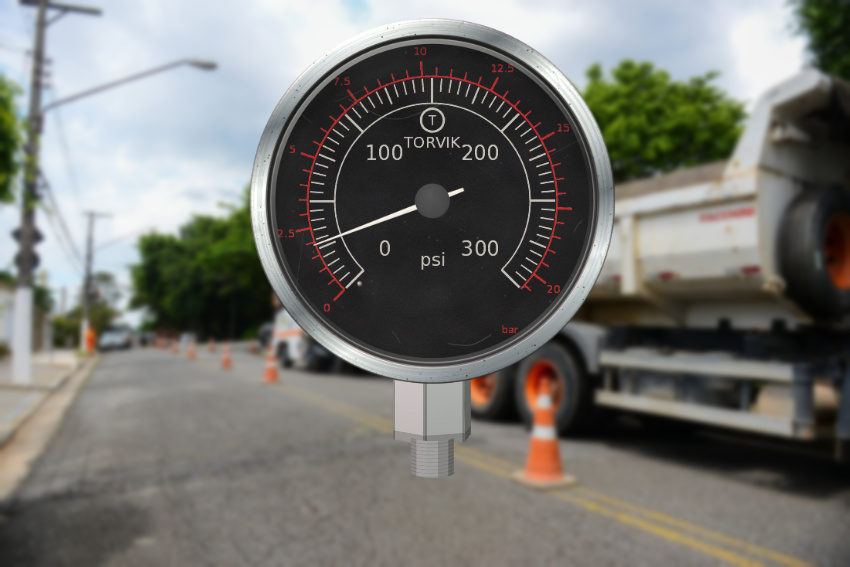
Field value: value=27.5 unit=psi
